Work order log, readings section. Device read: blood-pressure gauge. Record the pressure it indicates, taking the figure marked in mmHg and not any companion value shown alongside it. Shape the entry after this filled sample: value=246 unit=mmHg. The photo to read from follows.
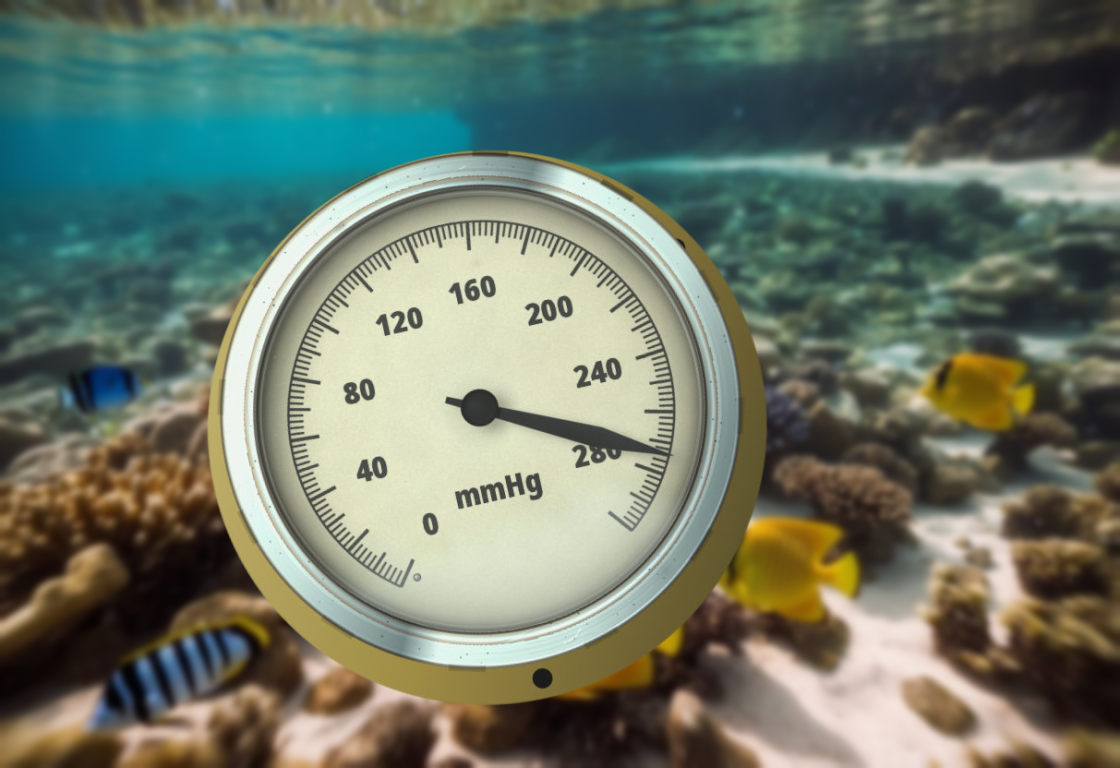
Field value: value=274 unit=mmHg
